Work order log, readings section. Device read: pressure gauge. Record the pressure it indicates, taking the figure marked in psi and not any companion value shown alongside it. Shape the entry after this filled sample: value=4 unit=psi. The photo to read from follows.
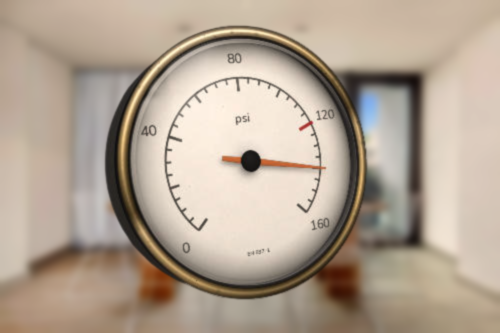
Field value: value=140 unit=psi
